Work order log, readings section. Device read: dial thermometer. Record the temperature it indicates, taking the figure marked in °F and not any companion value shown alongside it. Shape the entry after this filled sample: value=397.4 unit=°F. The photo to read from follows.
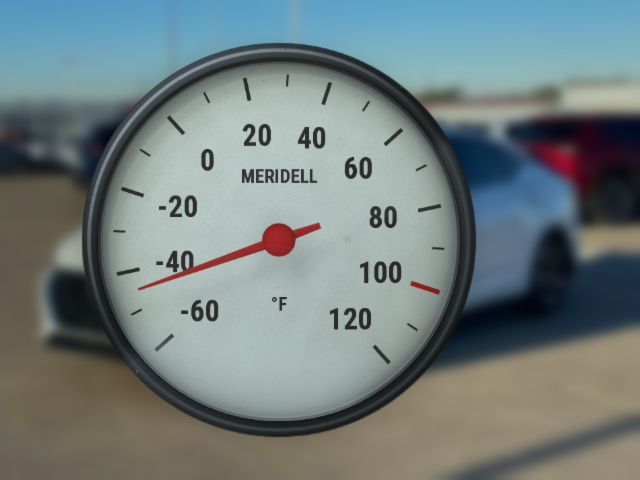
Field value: value=-45 unit=°F
